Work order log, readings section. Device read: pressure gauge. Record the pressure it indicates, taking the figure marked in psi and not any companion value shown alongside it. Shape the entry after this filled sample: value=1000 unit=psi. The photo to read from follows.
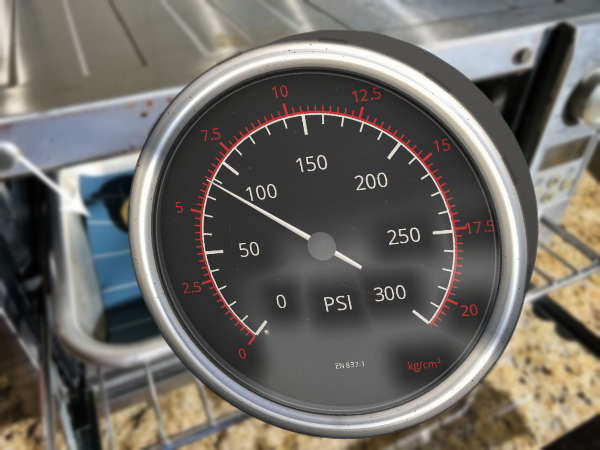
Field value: value=90 unit=psi
